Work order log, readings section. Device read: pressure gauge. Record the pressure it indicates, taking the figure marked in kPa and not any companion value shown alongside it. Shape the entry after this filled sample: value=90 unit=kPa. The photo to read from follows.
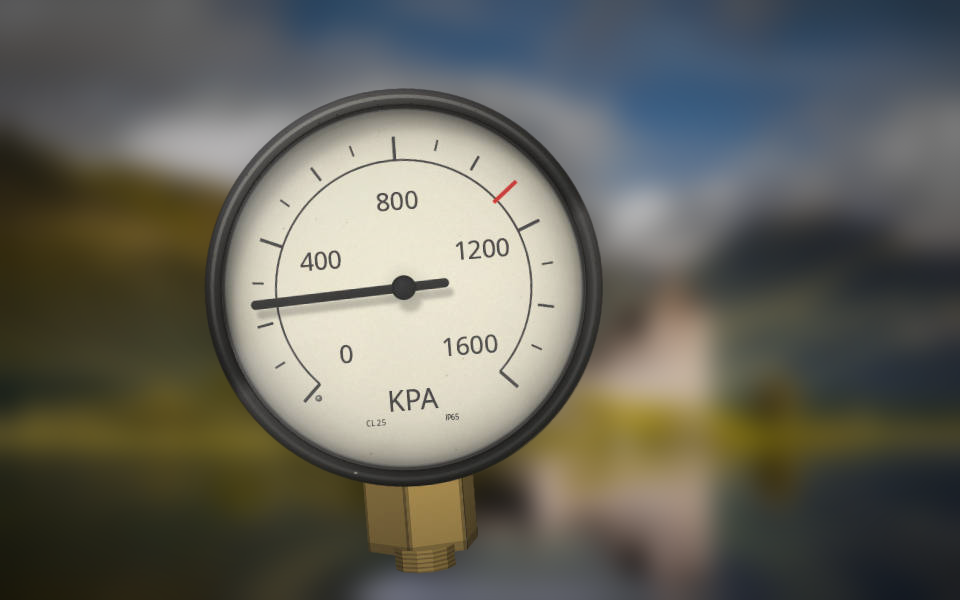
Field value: value=250 unit=kPa
